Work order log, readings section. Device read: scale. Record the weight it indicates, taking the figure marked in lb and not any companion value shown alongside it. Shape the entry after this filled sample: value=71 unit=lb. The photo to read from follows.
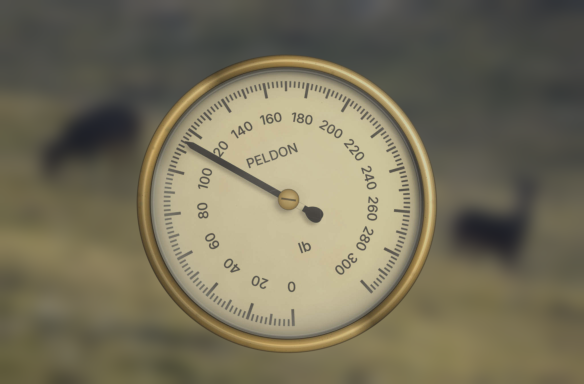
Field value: value=114 unit=lb
